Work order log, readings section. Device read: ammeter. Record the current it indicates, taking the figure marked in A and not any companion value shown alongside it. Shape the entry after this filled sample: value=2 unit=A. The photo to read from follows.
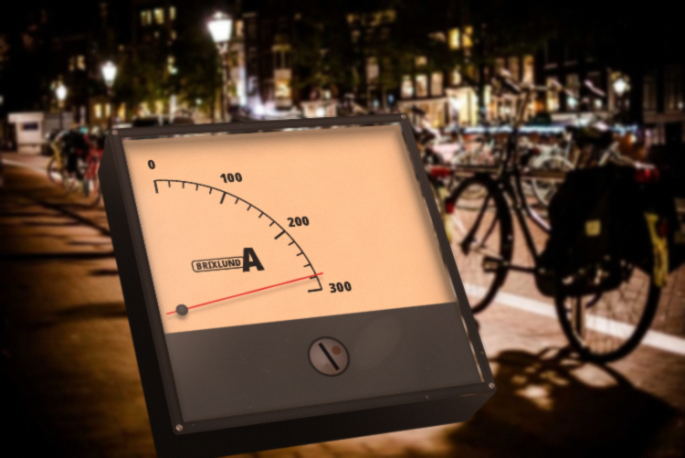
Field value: value=280 unit=A
